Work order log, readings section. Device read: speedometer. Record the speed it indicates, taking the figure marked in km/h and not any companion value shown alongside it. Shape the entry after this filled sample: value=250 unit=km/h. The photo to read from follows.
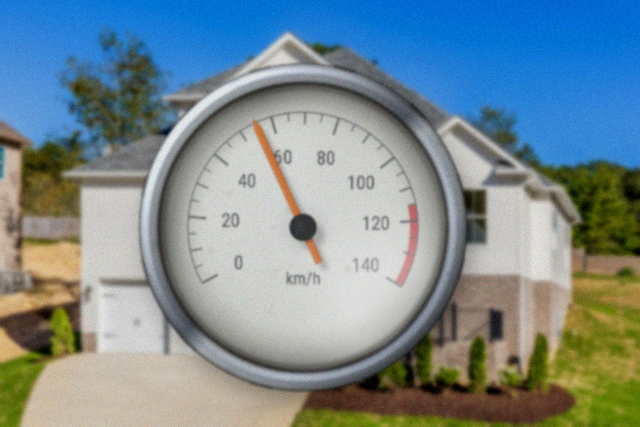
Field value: value=55 unit=km/h
